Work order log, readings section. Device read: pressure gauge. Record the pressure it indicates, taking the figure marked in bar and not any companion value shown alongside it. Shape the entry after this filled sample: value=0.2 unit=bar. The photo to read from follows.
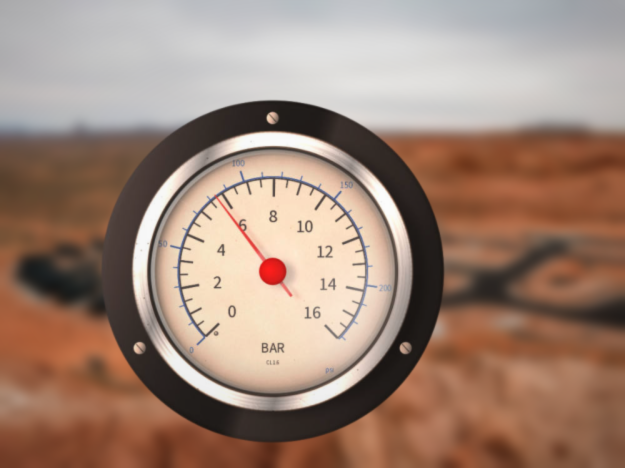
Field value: value=5.75 unit=bar
